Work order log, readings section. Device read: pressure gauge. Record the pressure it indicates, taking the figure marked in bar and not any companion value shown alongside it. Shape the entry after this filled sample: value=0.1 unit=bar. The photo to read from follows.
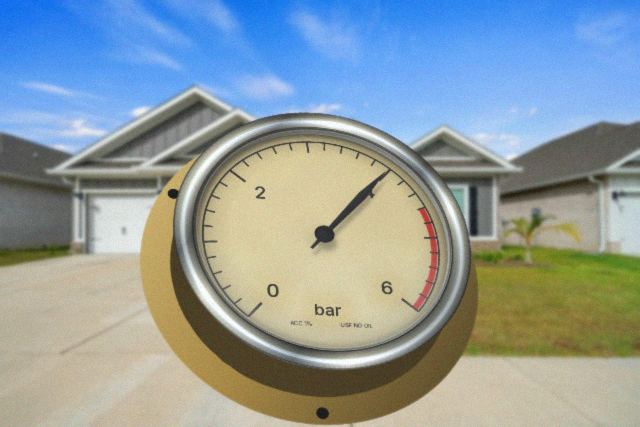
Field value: value=4 unit=bar
